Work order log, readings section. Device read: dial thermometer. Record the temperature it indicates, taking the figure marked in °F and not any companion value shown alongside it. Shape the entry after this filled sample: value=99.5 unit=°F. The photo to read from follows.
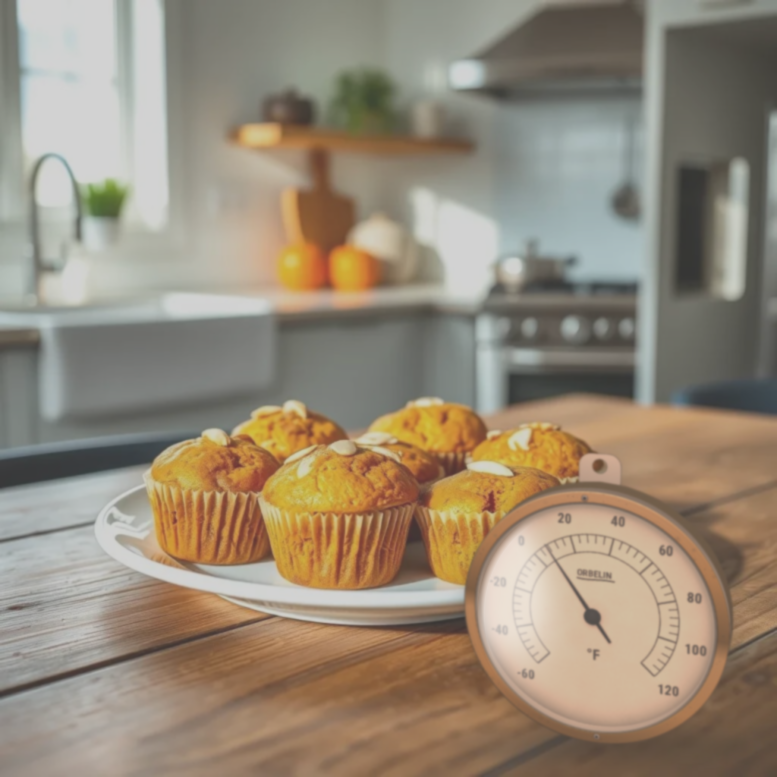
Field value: value=8 unit=°F
